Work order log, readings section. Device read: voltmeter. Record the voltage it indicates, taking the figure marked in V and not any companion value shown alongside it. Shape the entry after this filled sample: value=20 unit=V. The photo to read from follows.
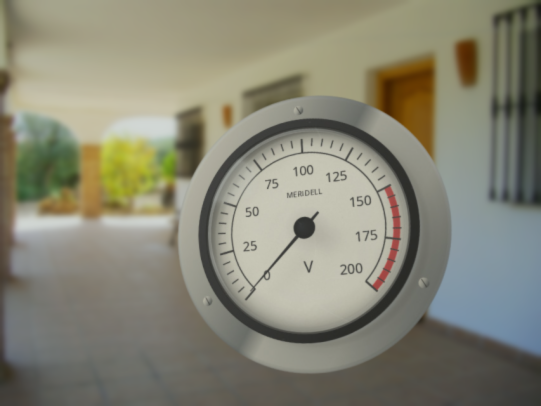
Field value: value=0 unit=V
